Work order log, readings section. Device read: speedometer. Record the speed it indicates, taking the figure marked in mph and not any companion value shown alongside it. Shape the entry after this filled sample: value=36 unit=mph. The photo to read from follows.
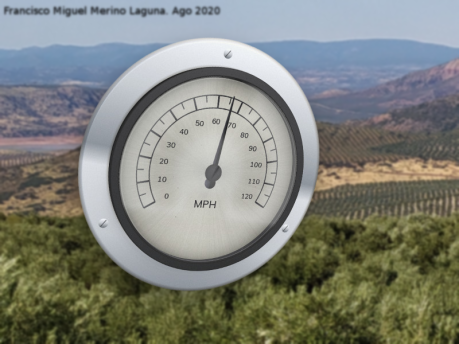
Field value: value=65 unit=mph
